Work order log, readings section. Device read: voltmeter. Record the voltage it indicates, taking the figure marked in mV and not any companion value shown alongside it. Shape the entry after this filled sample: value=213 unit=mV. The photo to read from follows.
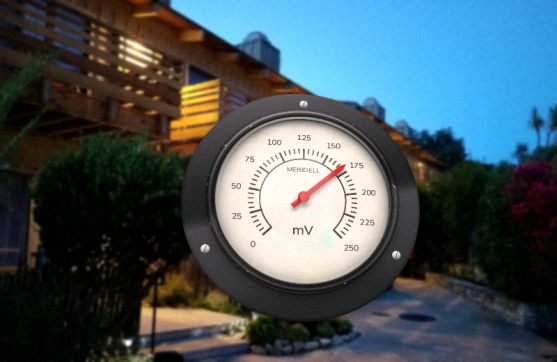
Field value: value=170 unit=mV
